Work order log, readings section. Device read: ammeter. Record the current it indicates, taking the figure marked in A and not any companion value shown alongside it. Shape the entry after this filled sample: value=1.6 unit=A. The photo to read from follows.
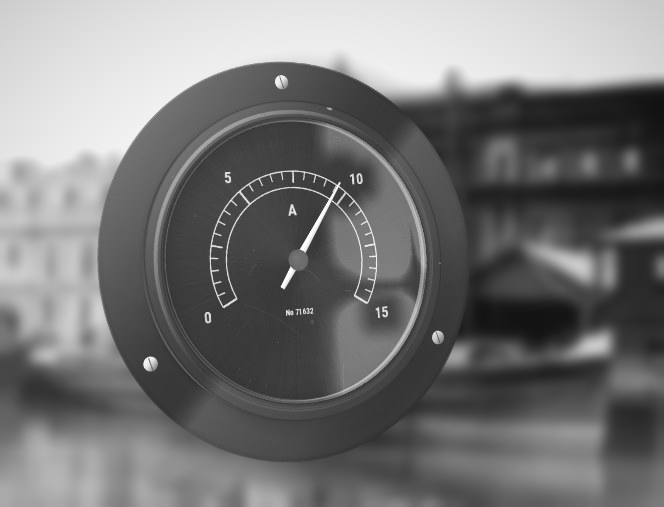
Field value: value=9.5 unit=A
